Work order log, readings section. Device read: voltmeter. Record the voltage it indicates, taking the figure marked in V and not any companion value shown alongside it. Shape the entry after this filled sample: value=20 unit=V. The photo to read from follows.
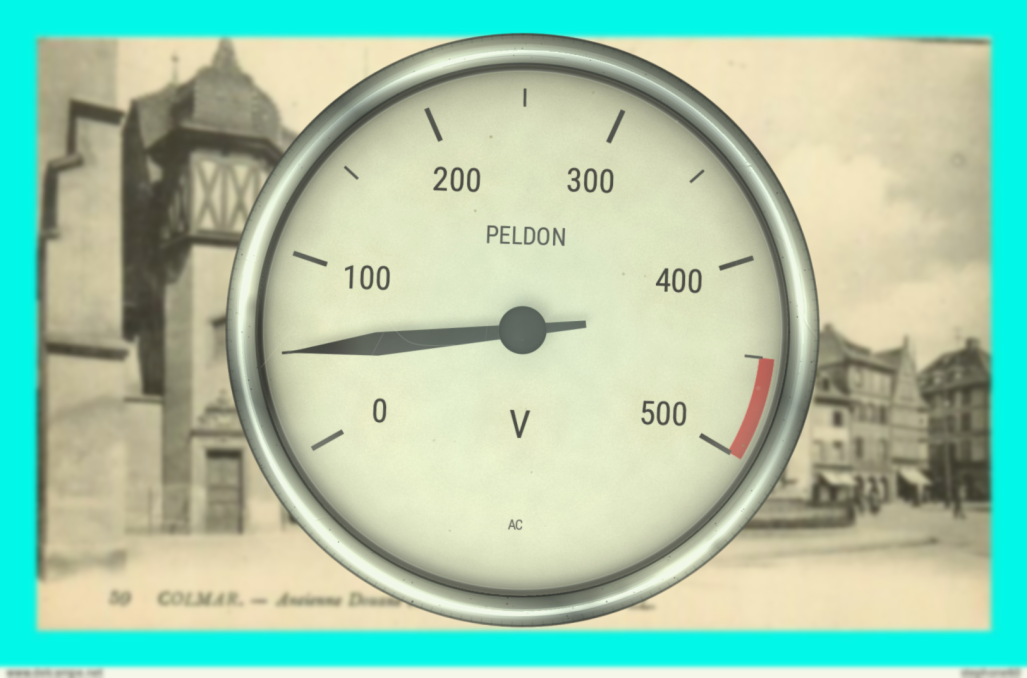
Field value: value=50 unit=V
